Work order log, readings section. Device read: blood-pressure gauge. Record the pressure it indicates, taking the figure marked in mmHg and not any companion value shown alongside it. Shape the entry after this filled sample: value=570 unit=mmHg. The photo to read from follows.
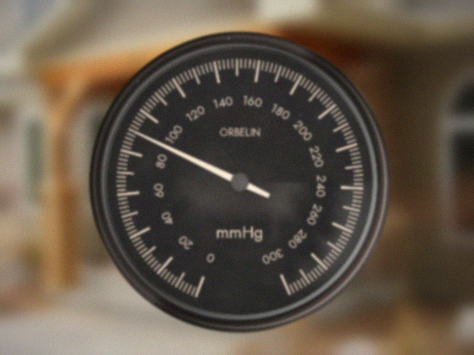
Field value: value=90 unit=mmHg
